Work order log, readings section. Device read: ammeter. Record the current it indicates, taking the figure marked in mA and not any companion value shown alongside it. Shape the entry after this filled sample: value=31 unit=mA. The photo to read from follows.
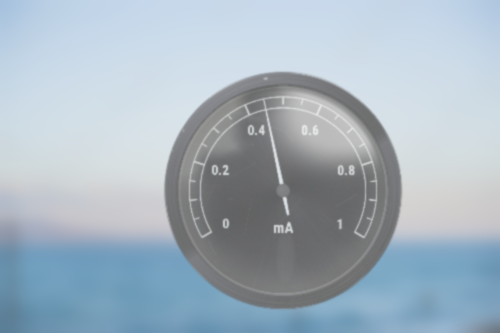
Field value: value=0.45 unit=mA
